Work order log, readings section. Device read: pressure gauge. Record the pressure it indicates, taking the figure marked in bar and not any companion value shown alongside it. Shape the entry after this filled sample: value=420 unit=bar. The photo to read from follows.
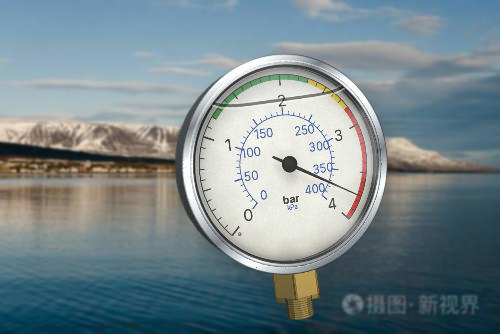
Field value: value=3.75 unit=bar
